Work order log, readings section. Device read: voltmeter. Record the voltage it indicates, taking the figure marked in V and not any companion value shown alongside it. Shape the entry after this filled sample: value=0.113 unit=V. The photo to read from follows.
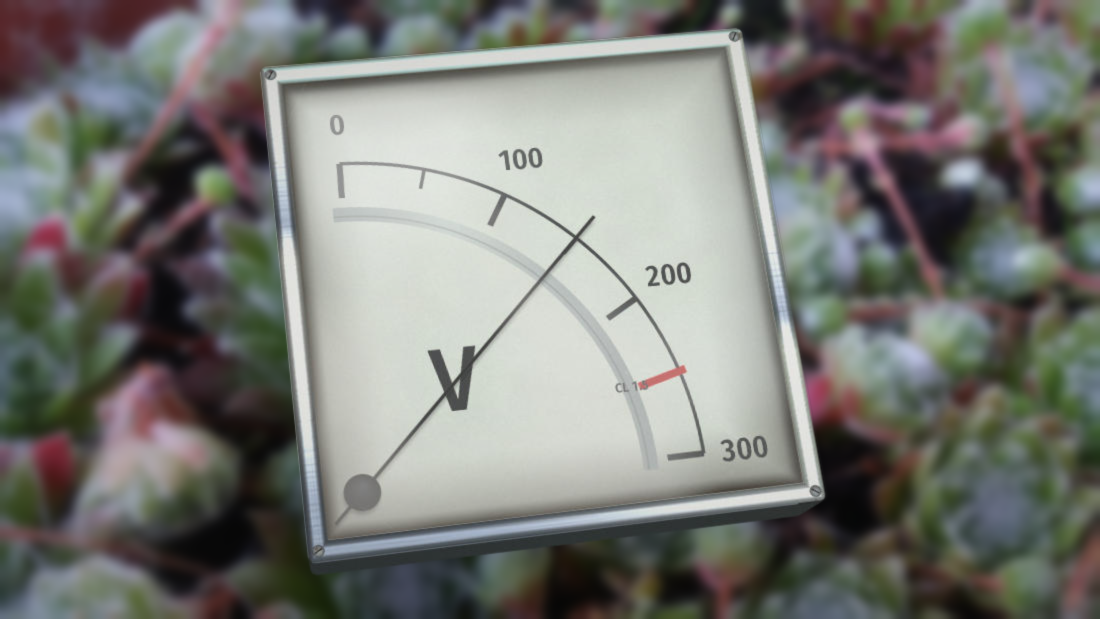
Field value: value=150 unit=V
